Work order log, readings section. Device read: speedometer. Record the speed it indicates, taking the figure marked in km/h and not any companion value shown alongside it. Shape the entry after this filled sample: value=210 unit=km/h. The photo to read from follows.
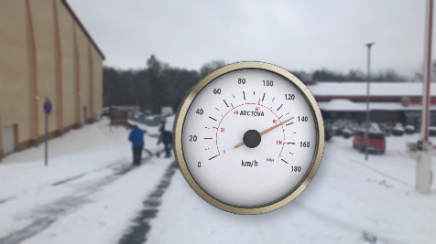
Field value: value=135 unit=km/h
